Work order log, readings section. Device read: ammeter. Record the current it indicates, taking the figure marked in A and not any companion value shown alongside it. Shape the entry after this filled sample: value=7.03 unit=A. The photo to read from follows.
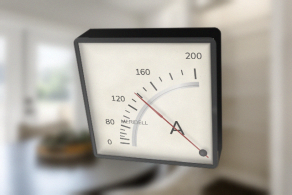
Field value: value=140 unit=A
